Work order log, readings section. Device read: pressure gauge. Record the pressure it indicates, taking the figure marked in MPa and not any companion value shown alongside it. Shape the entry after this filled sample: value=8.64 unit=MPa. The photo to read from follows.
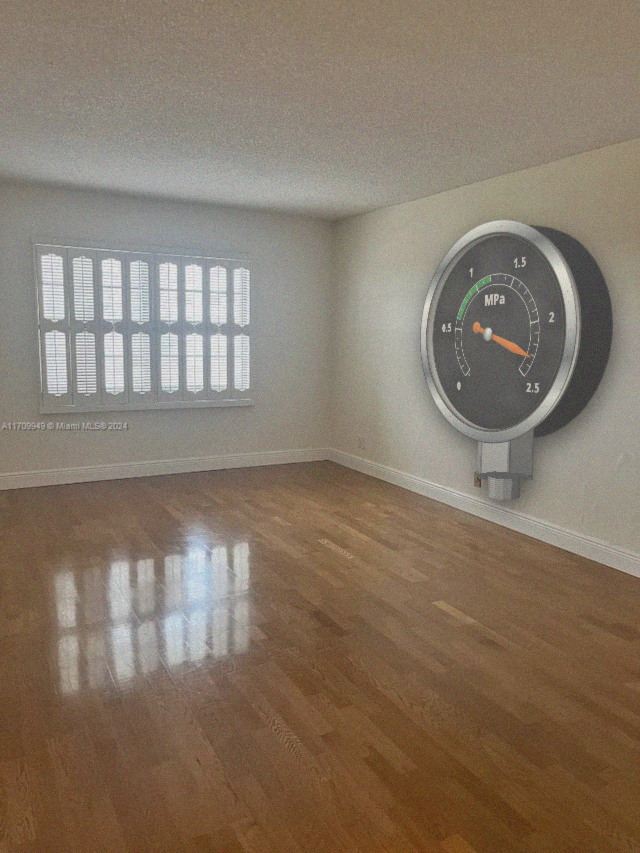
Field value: value=2.3 unit=MPa
